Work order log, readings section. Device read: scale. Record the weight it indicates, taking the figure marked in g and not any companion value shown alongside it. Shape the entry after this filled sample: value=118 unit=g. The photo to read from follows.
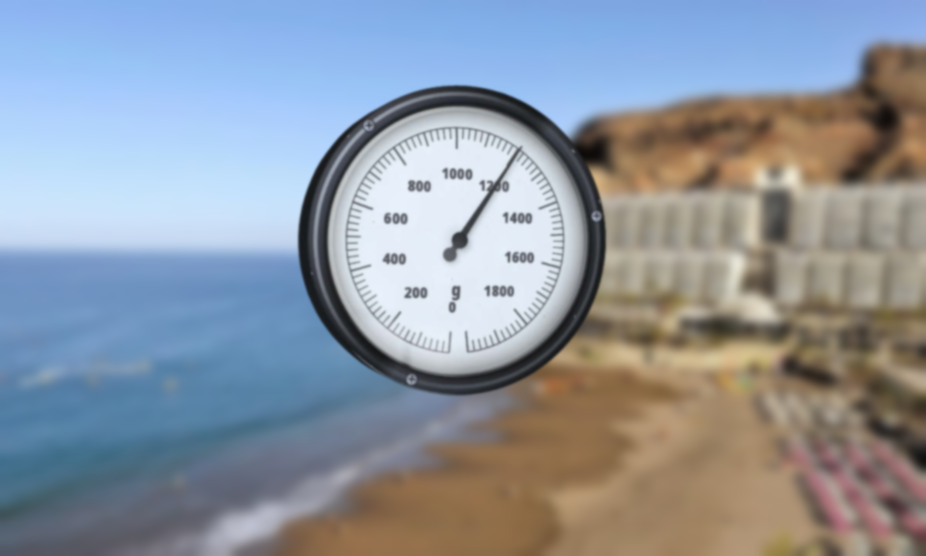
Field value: value=1200 unit=g
